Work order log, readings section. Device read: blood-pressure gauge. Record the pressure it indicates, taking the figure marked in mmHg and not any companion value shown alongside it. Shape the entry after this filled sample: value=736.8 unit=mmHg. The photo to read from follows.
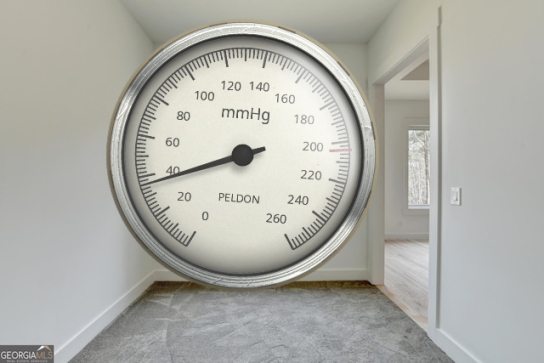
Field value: value=36 unit=mmHg
